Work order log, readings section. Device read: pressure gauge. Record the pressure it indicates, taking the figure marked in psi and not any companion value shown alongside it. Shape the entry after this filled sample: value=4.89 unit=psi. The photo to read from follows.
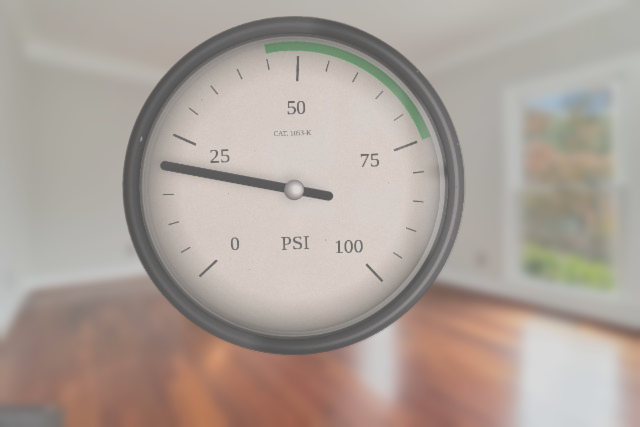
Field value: value=20 unit=psi
